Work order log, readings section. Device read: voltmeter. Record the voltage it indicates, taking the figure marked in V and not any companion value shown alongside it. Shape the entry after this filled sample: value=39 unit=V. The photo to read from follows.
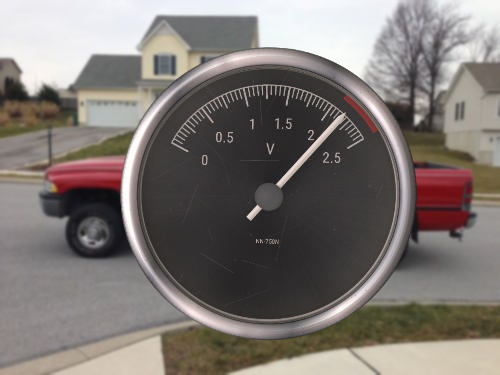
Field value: value=2.15 unit=V
